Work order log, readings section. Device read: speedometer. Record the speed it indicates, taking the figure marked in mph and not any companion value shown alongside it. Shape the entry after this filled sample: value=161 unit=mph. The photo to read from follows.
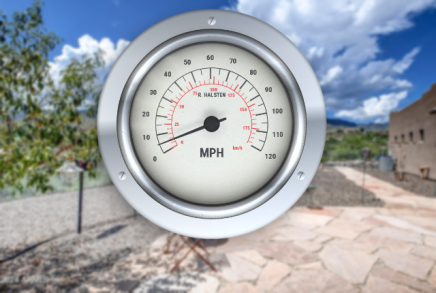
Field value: value=5 unit=mph
